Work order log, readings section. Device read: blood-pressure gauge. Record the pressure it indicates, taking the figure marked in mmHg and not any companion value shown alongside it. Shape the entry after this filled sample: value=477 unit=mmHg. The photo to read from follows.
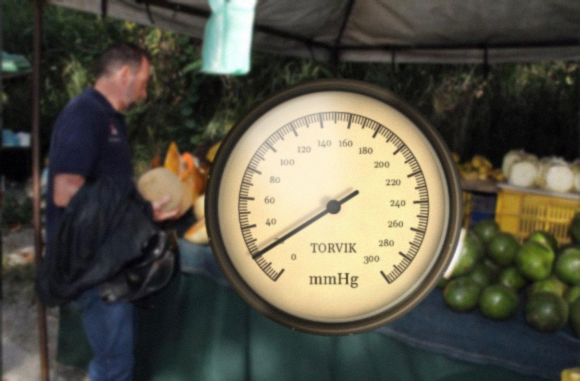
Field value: value=20 unit=mmHg
